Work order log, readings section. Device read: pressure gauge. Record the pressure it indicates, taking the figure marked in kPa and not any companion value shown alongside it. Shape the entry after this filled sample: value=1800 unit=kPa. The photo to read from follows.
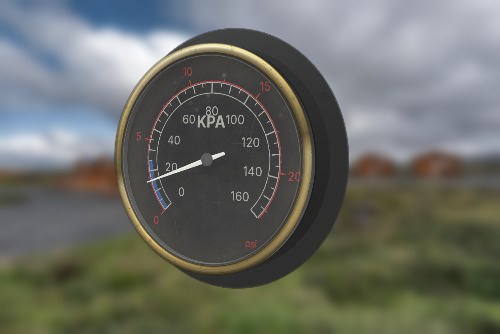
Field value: value=15 unit=kPa
